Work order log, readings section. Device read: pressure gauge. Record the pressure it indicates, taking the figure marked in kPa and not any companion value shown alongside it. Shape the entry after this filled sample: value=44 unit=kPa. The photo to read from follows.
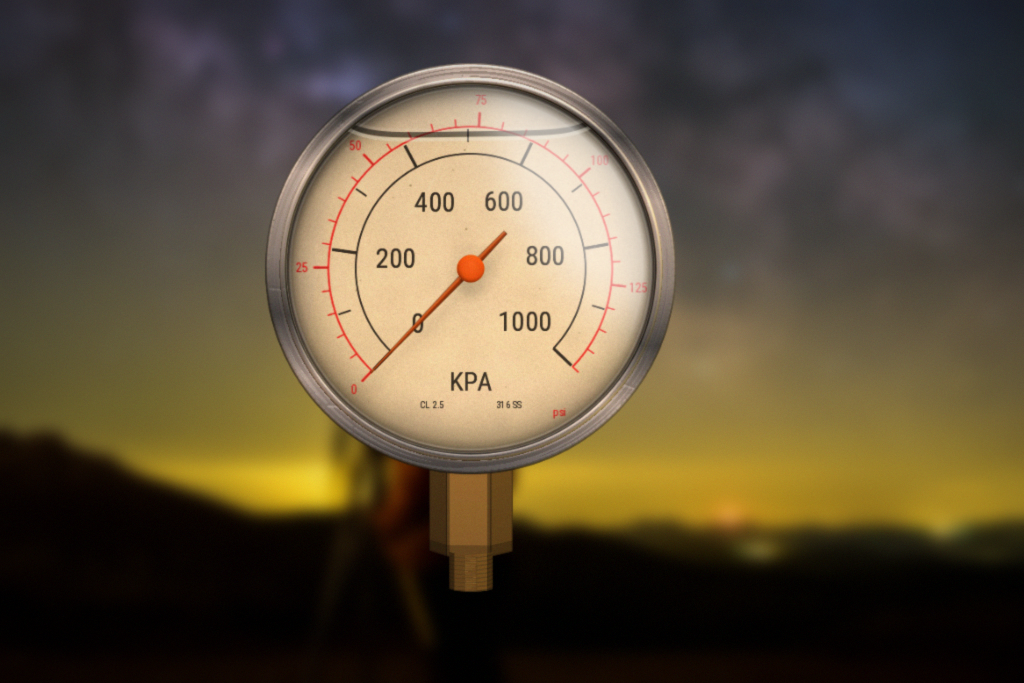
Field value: value=0 unit=kPa
